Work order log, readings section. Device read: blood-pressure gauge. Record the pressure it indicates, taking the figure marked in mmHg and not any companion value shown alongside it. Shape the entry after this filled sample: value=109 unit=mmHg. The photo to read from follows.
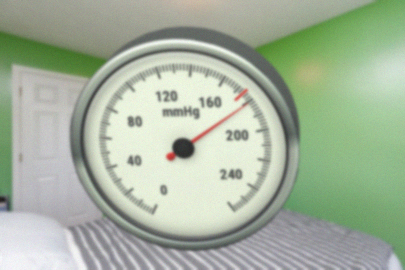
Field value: value=180 unit=mmHg
